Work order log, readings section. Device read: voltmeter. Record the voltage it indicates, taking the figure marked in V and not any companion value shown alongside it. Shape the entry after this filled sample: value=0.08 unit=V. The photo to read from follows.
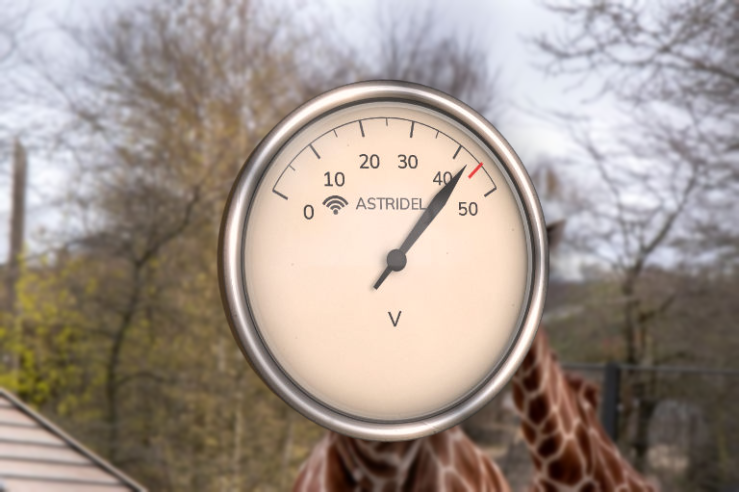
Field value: value=42.5 unit=V
